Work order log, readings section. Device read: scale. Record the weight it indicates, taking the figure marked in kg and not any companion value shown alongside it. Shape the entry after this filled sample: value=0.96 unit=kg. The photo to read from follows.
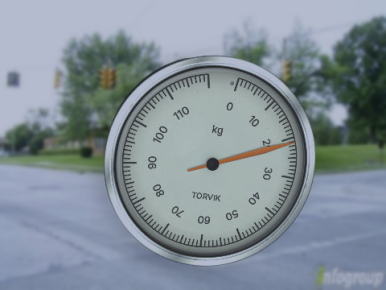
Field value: value=21 unit=kg
